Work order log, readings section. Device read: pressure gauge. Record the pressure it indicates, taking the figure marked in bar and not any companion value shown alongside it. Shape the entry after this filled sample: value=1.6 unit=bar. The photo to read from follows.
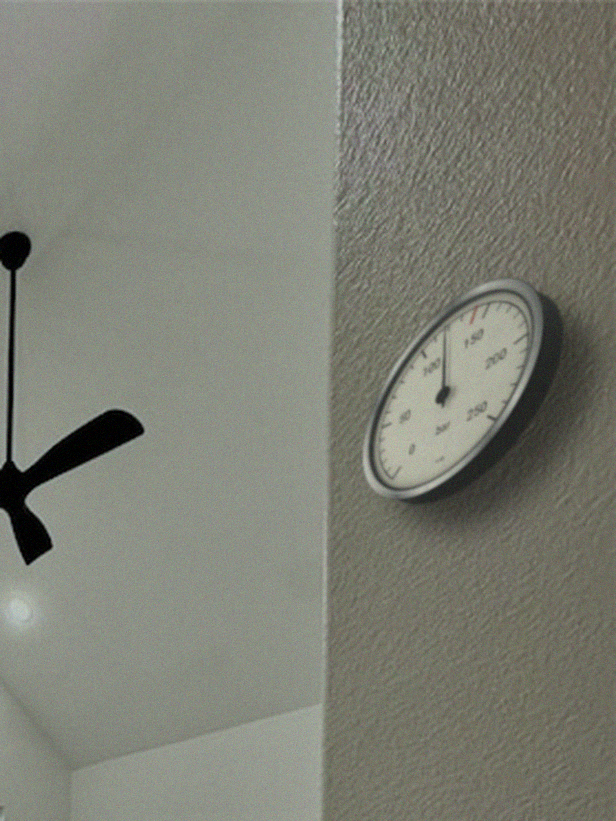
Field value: value=120 unit=bar
